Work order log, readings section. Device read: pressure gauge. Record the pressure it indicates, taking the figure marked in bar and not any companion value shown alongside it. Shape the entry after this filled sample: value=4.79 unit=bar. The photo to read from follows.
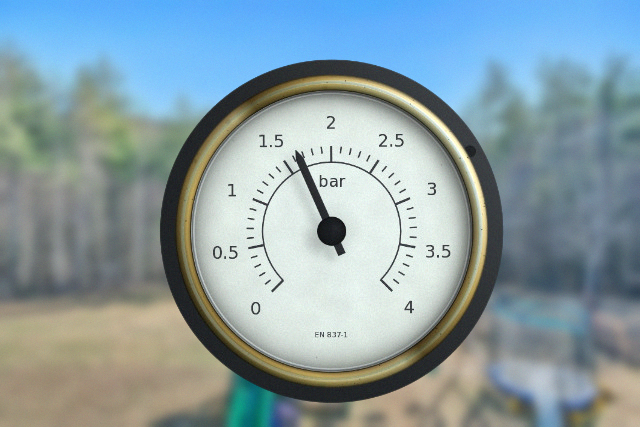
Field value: value=1.65 unit=bar
